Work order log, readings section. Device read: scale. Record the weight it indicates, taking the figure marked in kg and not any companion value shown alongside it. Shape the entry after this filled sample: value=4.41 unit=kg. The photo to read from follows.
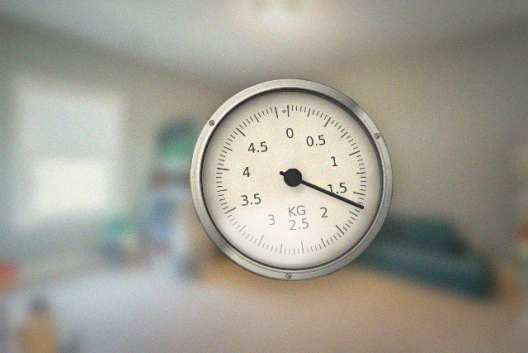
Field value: value=1.65 unit=kg
